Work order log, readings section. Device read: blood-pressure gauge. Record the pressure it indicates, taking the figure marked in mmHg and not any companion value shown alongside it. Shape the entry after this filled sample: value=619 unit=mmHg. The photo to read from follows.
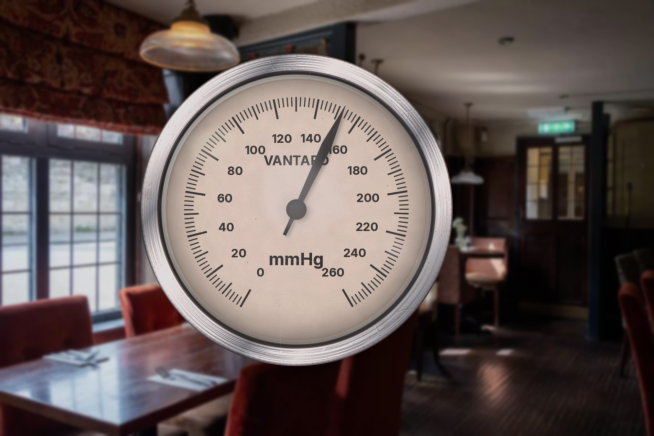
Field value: value=152 unit=mmHg
